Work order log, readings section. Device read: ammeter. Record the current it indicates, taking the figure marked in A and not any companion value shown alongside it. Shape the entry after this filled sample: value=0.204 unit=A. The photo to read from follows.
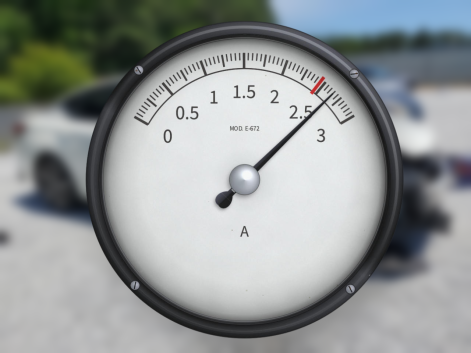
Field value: value=2.65 unit=A
